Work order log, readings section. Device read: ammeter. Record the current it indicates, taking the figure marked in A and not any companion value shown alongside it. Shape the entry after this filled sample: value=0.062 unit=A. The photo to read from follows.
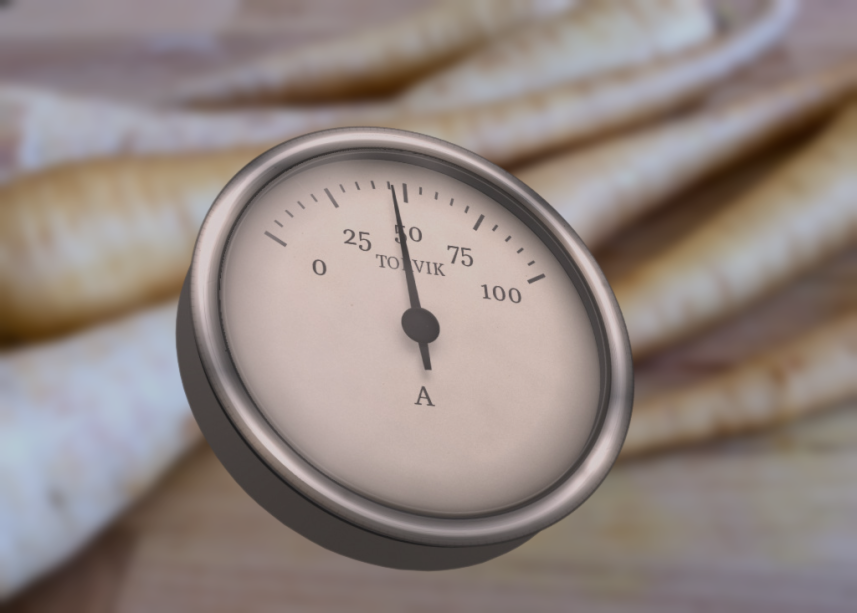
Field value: value=45 unit=A
